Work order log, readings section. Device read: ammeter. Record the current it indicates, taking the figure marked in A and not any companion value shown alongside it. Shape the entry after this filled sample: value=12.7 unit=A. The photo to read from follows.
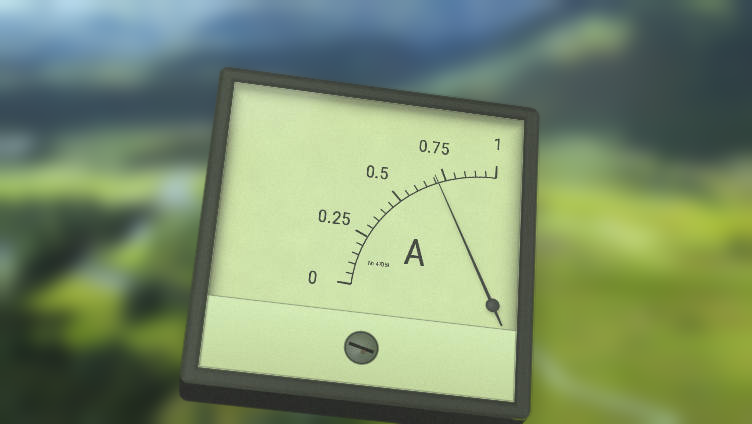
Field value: value=0.7 unit=A
